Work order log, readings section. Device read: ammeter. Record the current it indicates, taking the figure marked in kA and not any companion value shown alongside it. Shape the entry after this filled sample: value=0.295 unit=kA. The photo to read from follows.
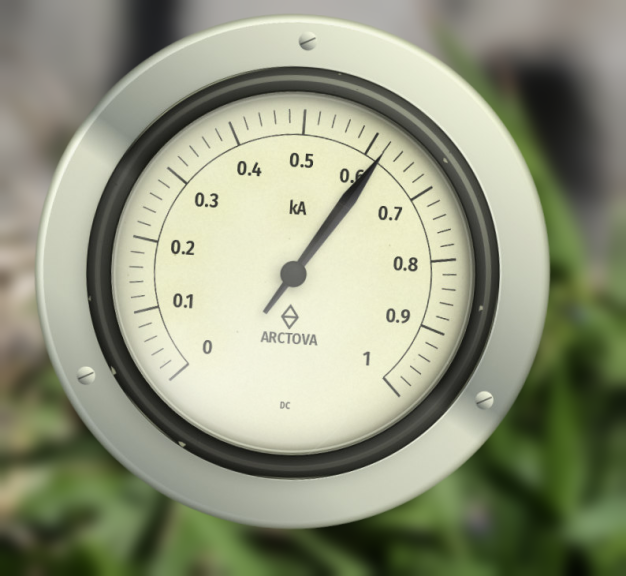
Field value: value=0.62 unit=kA
